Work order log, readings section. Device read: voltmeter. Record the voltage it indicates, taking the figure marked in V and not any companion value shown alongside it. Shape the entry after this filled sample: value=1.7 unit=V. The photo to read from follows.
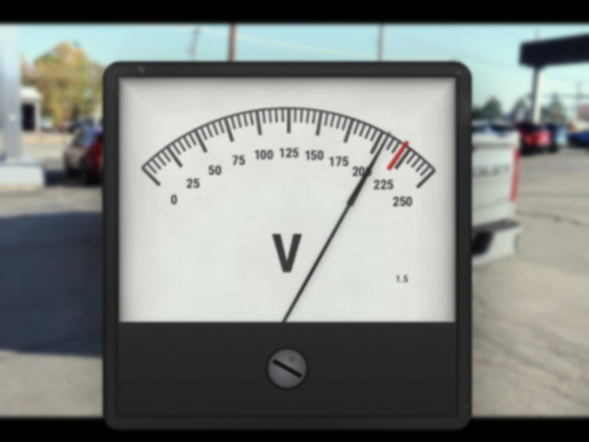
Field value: value=205 unit=V
